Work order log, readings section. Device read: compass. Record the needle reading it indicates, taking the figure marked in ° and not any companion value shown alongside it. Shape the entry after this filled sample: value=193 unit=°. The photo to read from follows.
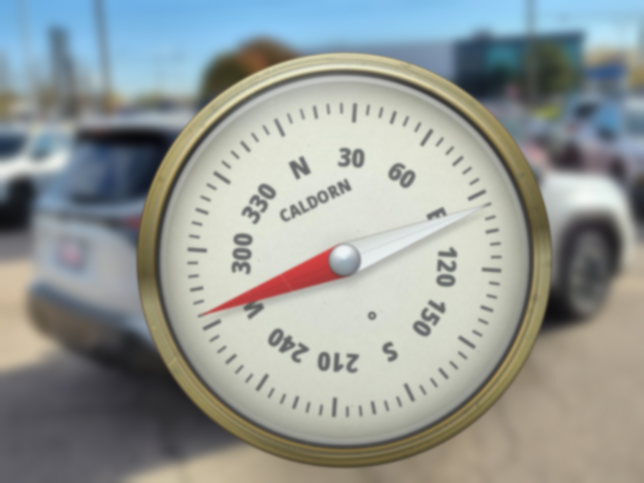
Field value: value=275 unit=°
